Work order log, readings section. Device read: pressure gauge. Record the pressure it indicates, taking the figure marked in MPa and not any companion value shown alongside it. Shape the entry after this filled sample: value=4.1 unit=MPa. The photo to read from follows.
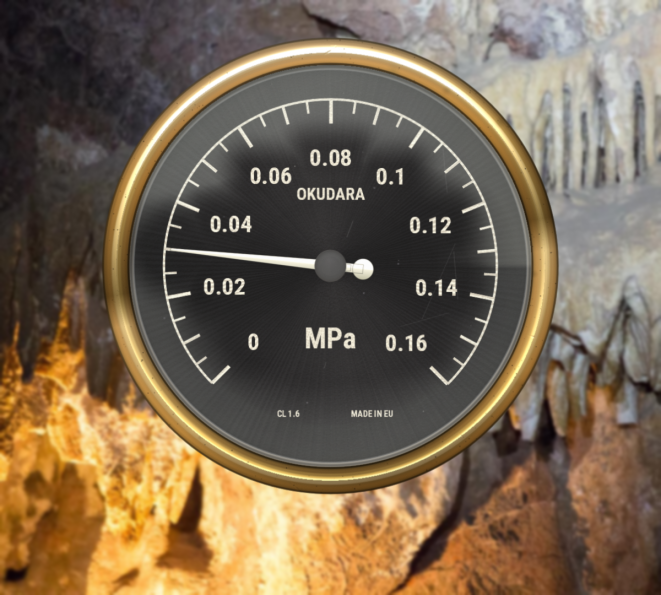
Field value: value=0.03 unit=MPa
